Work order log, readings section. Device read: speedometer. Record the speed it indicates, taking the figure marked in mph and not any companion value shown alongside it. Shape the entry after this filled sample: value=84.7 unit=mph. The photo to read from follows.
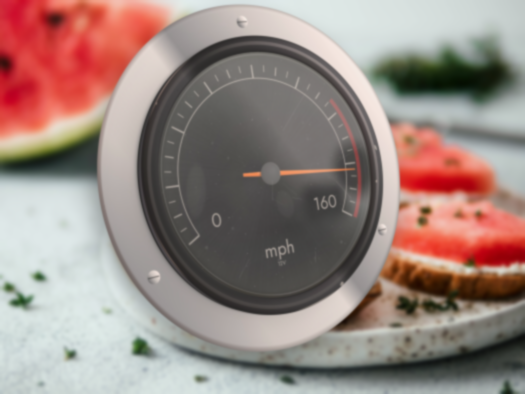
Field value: value=142.5 unit=mph
